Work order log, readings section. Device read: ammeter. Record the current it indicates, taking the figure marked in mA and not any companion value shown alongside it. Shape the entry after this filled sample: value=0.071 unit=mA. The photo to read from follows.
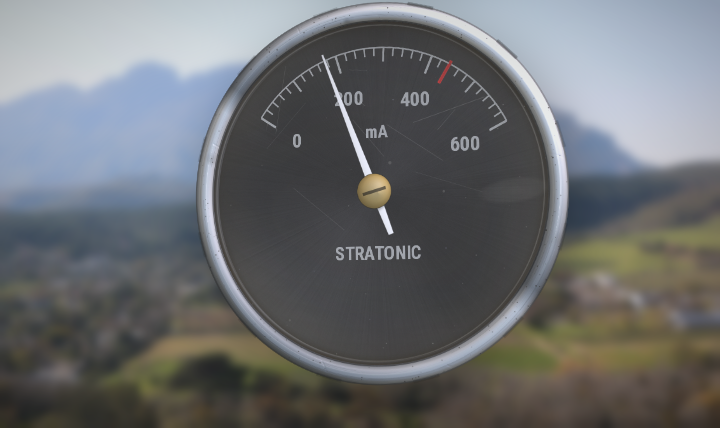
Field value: value=180 unit=mA
